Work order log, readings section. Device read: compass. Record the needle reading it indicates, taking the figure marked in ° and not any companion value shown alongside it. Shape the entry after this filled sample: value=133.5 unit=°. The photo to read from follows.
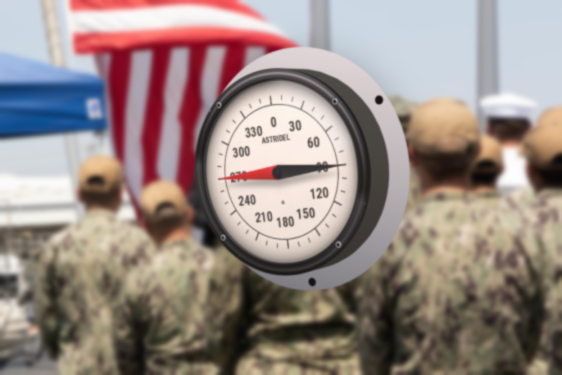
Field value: value=270 unit=°
